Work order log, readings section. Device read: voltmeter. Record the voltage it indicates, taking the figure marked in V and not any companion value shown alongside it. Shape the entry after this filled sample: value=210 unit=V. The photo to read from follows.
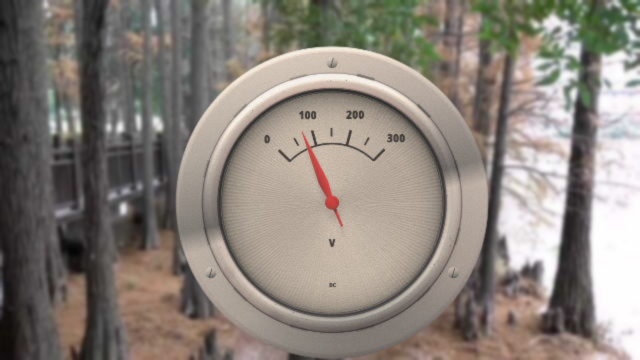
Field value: value=75 unit=V
